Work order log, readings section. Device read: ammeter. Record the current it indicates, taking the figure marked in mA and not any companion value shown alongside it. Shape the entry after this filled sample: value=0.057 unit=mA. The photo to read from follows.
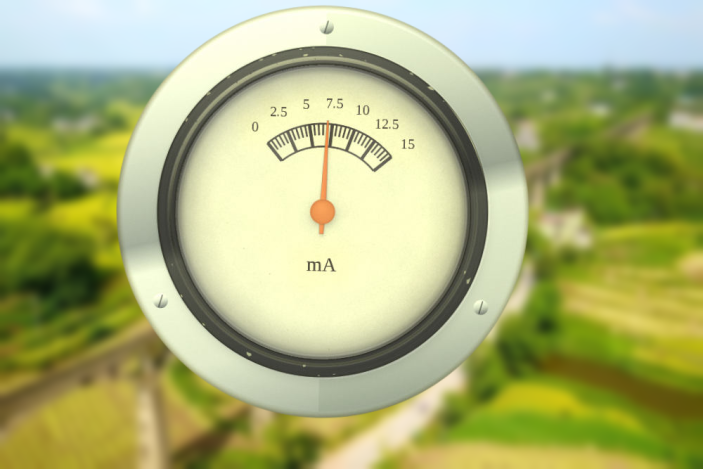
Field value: value=7 unit=mA
